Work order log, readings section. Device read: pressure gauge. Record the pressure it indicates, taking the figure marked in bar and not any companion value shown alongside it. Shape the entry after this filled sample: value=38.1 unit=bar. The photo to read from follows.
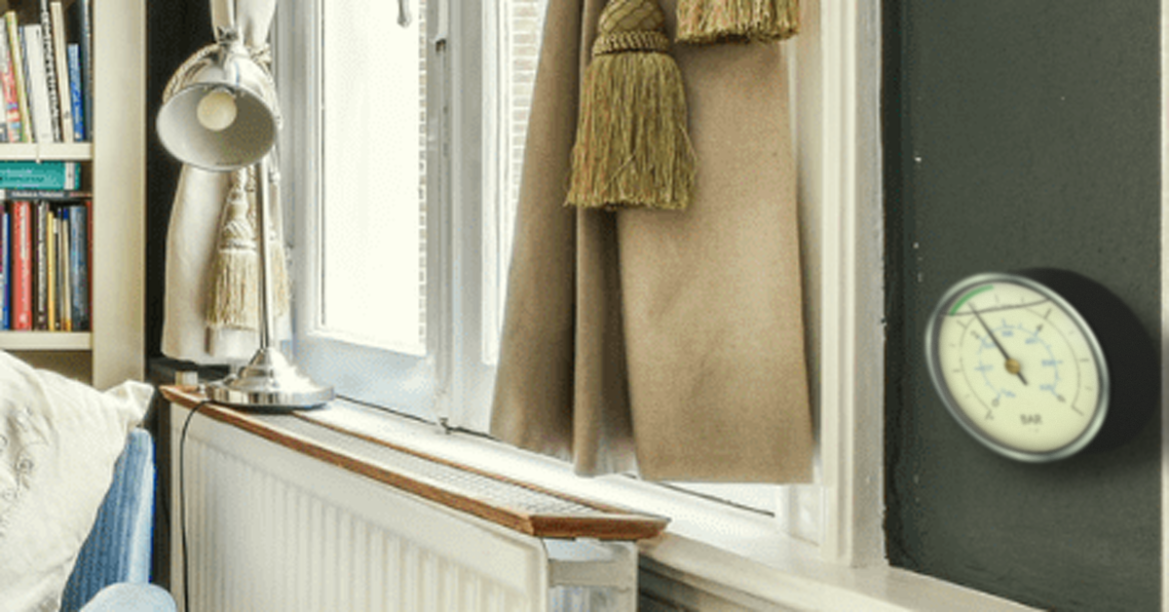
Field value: value=2.5 unit=bar
